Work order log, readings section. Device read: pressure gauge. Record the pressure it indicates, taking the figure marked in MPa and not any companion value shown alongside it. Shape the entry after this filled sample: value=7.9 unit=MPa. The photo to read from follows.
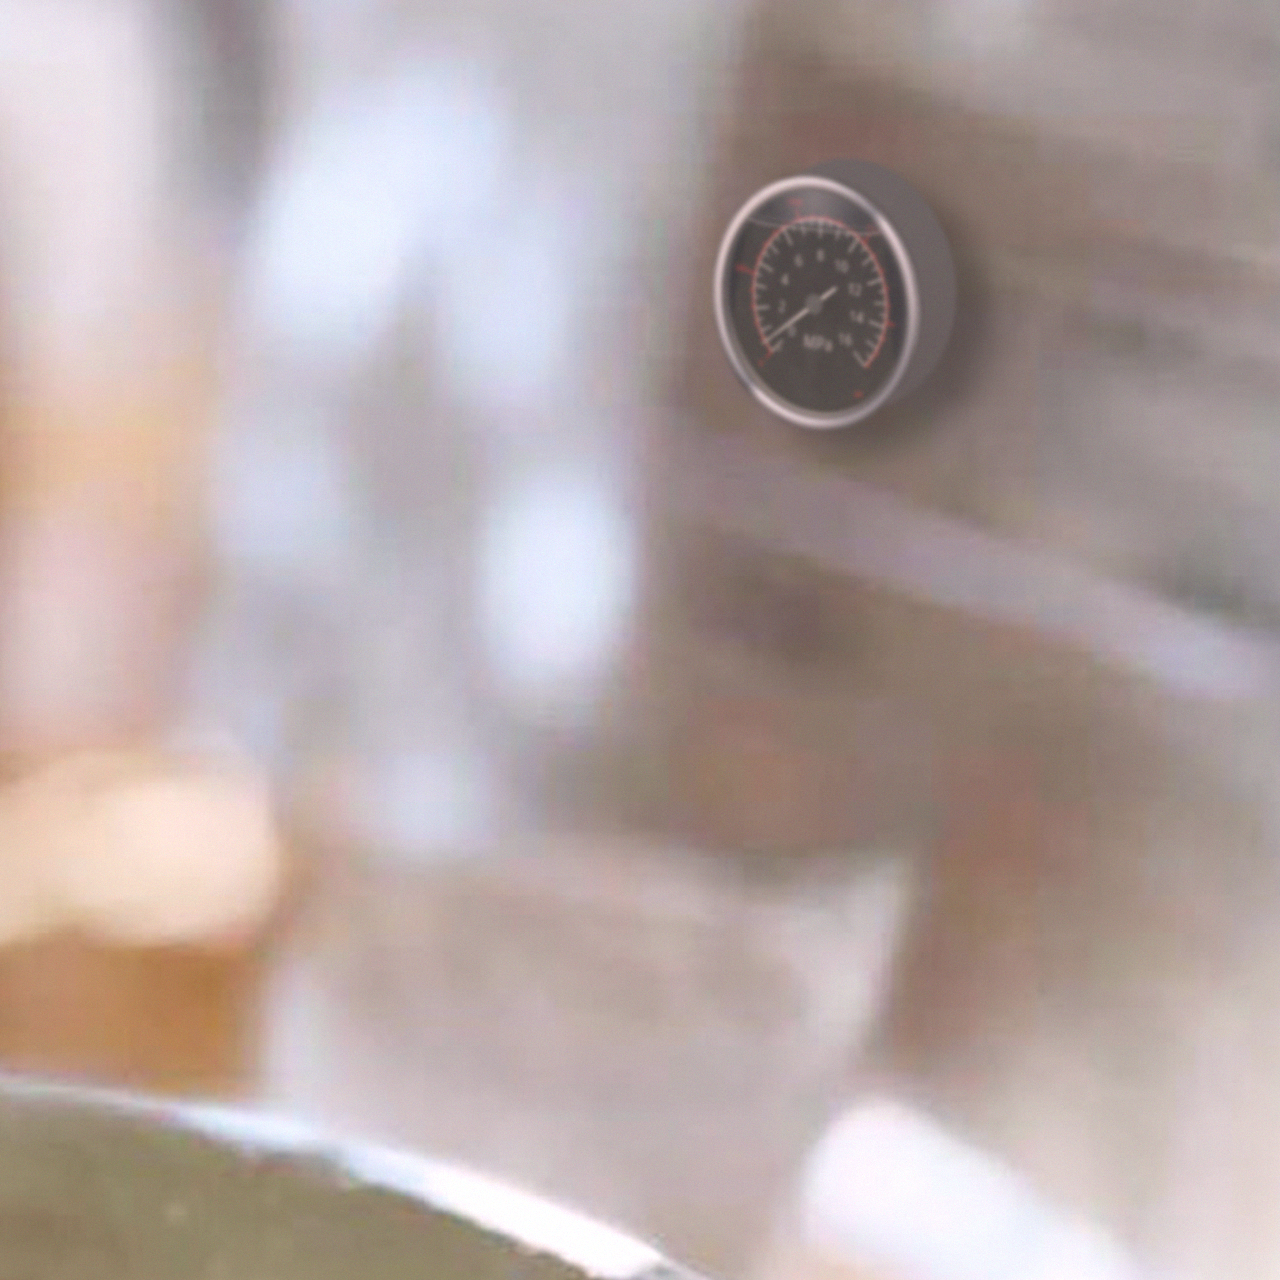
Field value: value=0.5 unit=MPa
